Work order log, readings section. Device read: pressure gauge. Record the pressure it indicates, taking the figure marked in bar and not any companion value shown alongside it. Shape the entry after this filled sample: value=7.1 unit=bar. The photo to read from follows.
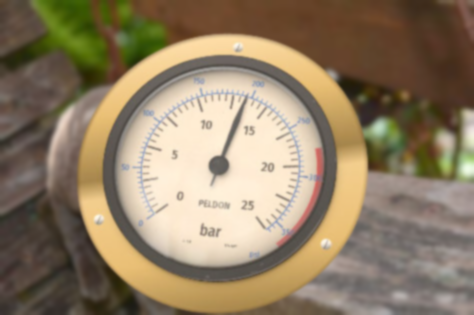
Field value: value=13.5 unit=bar
